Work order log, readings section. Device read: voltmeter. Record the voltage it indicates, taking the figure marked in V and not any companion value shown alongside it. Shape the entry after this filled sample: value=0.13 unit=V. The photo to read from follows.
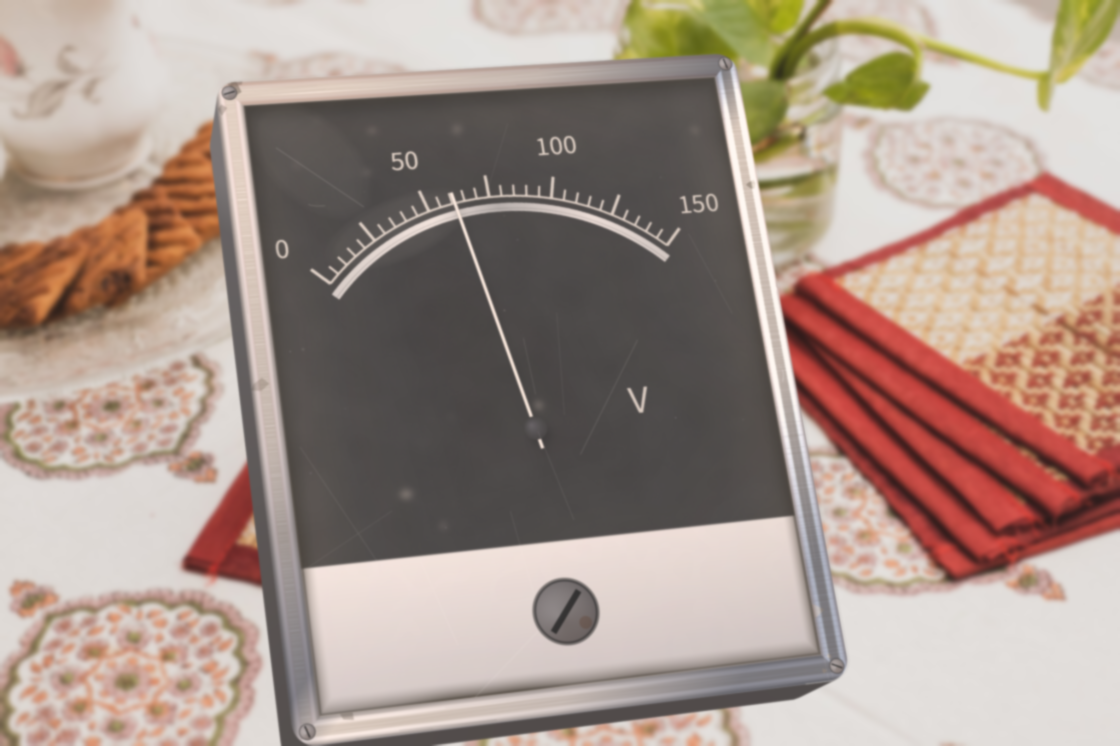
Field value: value=60 unit=V
